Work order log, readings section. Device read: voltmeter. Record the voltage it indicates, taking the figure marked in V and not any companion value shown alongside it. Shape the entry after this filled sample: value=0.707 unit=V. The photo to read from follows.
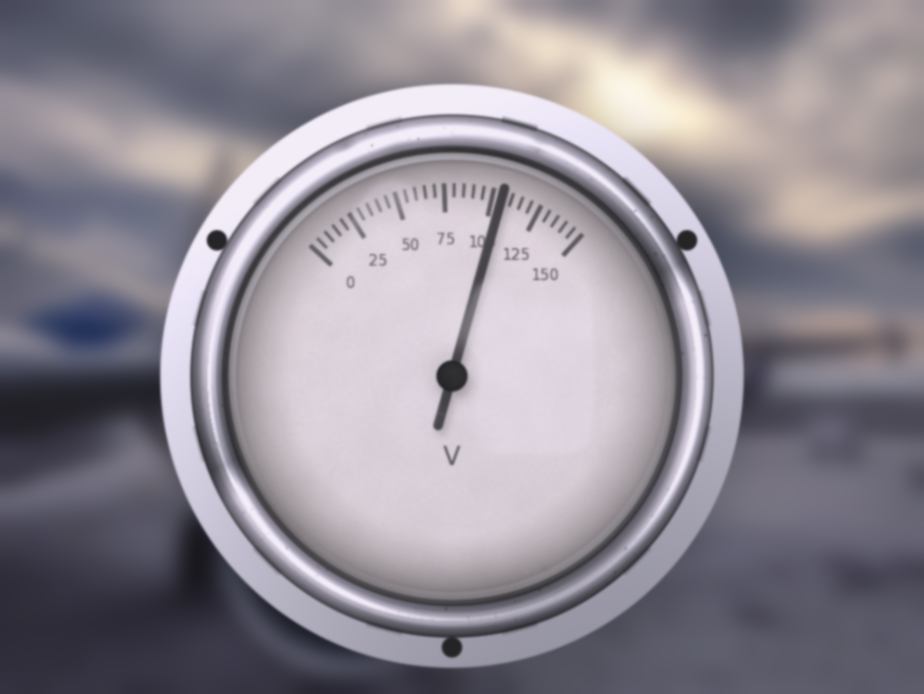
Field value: value=105 unit=V
